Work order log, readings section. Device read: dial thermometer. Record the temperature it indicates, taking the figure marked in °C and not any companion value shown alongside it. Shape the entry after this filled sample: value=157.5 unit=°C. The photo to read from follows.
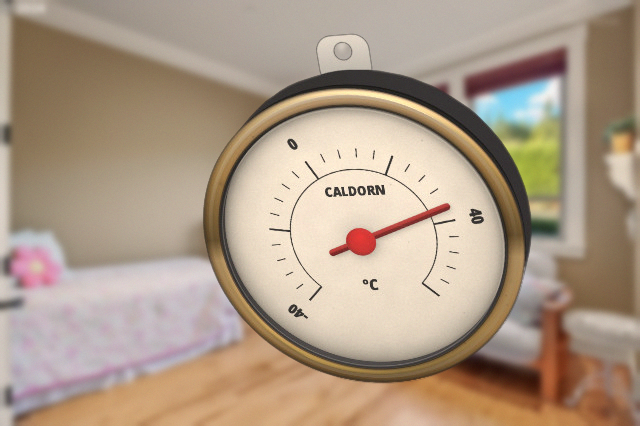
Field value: value=36 unit=°C
